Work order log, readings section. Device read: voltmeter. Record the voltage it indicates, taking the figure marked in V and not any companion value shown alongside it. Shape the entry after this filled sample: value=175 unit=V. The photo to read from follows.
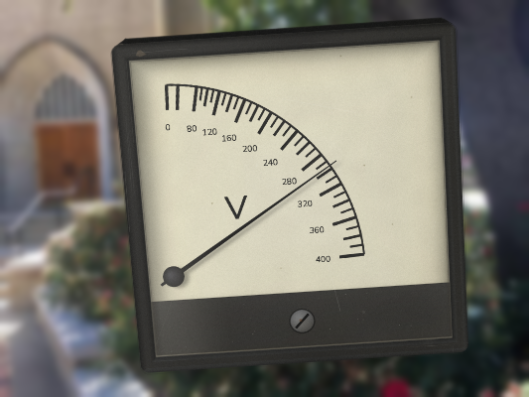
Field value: value=295 unit=V
